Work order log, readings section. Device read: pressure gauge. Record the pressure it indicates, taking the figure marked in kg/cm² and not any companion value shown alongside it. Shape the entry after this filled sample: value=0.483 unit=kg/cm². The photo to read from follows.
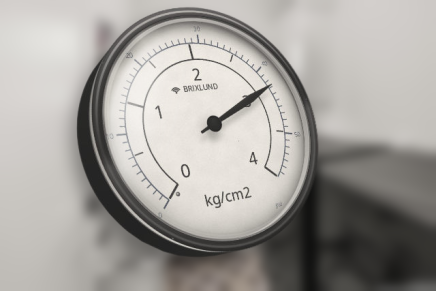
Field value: value=3 unit=kg/cm²
